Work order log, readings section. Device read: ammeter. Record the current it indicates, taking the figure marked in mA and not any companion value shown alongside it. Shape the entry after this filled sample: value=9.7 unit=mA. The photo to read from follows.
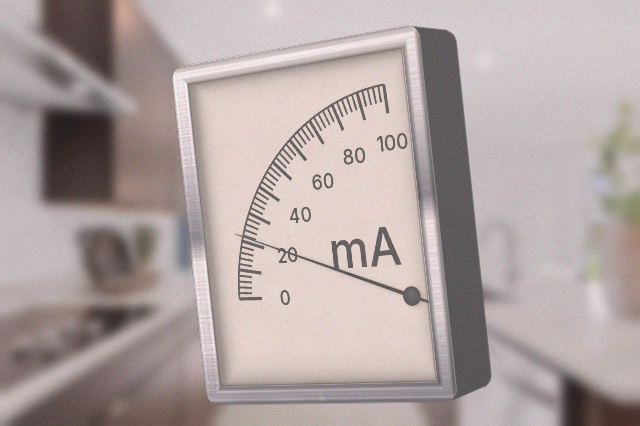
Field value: value=22 unit=mA
